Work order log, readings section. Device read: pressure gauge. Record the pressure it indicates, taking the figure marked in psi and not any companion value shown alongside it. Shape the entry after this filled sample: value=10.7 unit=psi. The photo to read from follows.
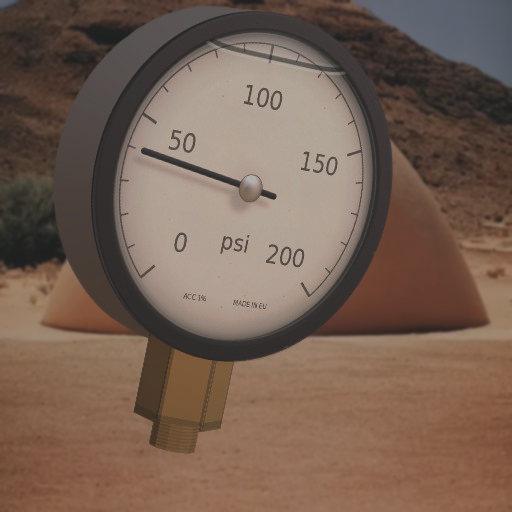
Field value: value=40 unit=psi
